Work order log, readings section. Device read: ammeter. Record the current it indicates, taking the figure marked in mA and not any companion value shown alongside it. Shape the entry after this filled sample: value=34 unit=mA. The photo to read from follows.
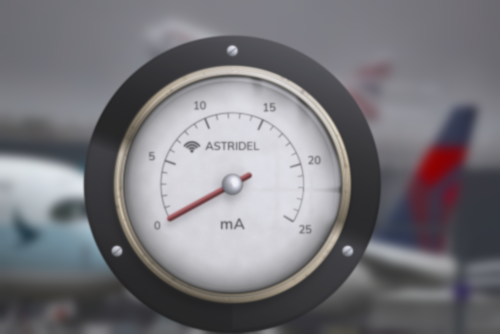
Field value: value=0 unit=mA
